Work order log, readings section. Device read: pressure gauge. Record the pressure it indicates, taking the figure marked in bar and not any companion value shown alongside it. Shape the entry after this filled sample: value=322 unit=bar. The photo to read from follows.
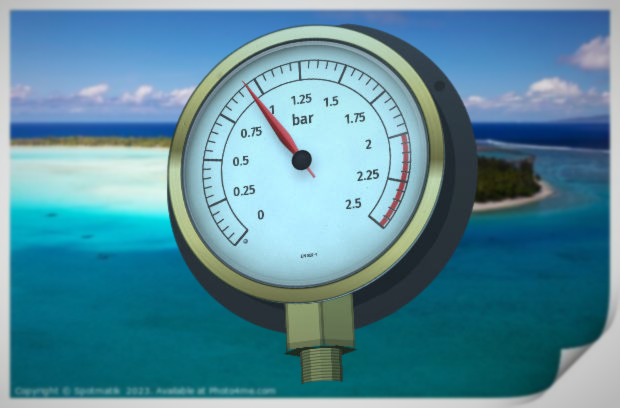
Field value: value=0.95 unit=bar
